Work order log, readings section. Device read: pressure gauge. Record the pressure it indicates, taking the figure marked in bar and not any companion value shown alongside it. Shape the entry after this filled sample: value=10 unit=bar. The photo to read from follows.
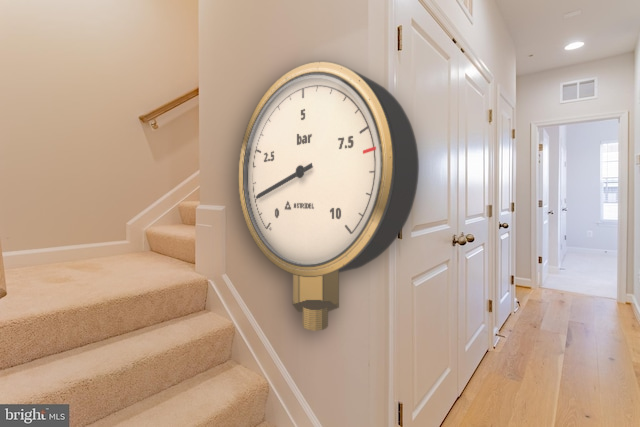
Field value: value=1 unit=bar
